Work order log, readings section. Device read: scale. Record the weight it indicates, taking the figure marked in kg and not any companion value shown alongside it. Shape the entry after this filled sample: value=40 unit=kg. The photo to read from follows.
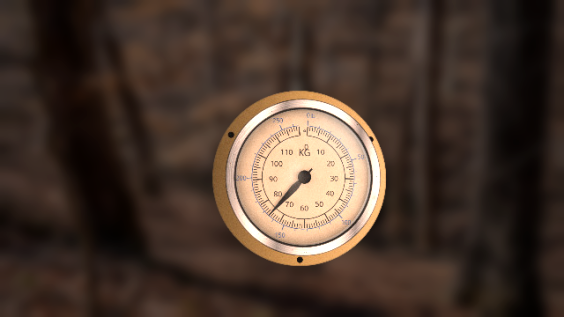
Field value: value=75 unit=kg
